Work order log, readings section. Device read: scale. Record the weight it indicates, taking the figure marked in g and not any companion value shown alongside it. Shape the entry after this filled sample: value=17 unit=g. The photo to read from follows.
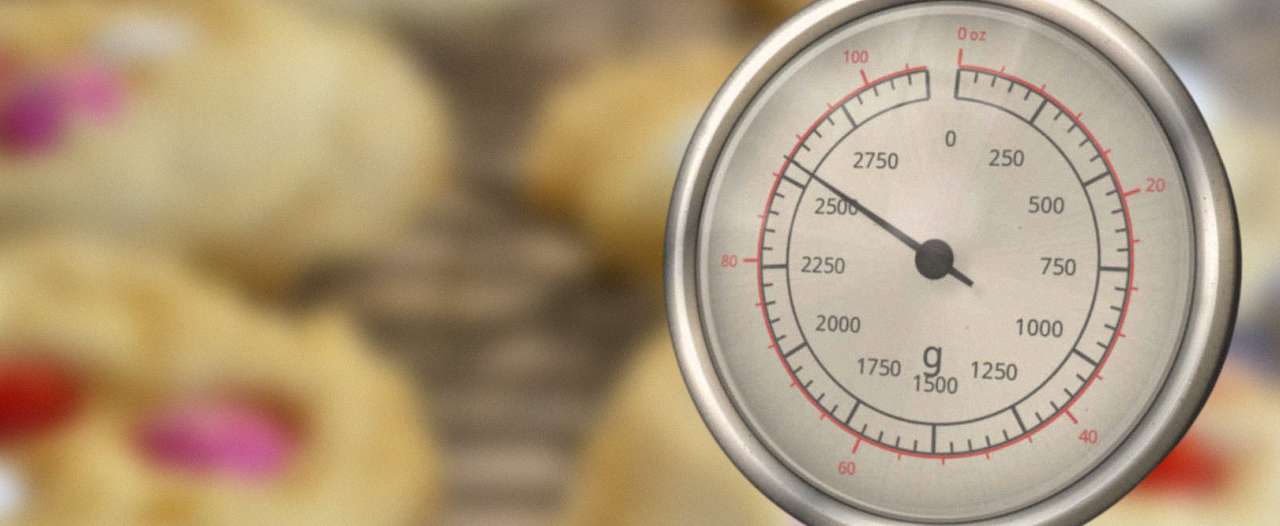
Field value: value=2550 unit=g
